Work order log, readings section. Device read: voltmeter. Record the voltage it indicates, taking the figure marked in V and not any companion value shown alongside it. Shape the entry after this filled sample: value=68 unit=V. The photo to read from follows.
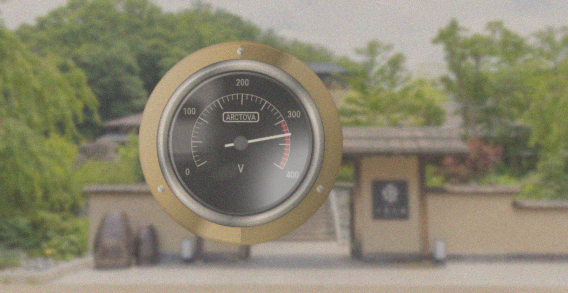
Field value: value=330 unit=V
